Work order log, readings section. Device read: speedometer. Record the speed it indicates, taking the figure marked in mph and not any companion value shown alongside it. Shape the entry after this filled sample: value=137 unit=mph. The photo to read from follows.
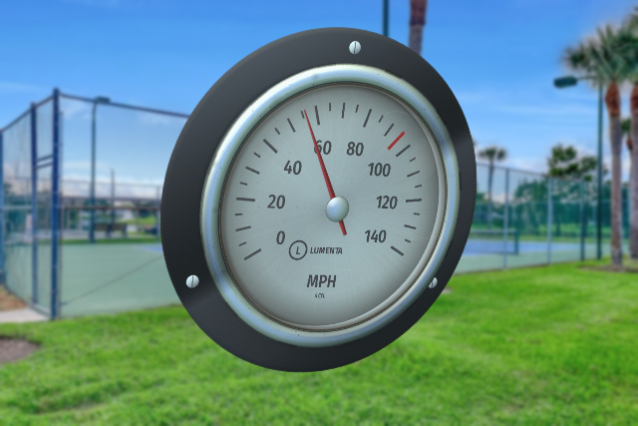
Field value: value=55 unit=mph
